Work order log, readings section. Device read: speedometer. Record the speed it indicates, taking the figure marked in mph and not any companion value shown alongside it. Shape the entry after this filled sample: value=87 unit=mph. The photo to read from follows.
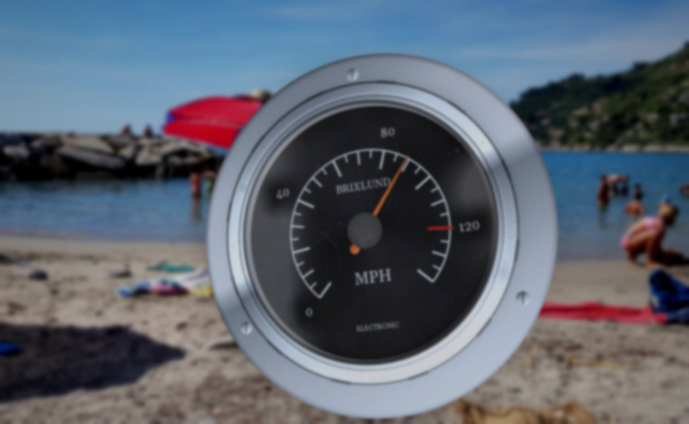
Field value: value=90 unit=mph
